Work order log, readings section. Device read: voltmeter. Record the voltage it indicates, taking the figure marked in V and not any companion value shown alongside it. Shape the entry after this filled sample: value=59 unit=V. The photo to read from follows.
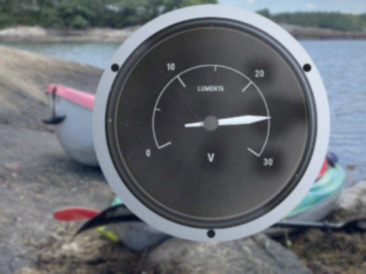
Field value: value=25 unit=V
